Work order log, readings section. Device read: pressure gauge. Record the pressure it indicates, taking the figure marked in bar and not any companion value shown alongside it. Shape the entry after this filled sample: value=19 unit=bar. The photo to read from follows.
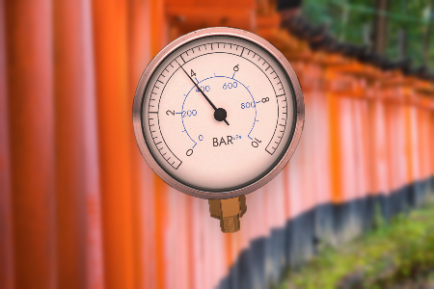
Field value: value=3.8 unit=bar
